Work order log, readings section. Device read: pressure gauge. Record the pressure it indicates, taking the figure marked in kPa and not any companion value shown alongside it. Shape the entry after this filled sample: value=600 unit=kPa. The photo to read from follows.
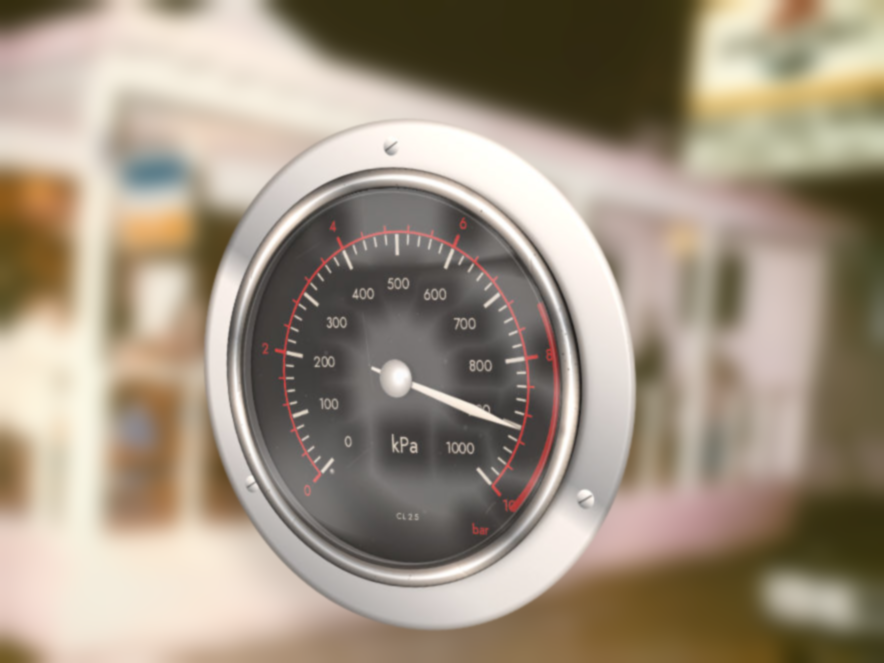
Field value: value=900 unit=kPa
